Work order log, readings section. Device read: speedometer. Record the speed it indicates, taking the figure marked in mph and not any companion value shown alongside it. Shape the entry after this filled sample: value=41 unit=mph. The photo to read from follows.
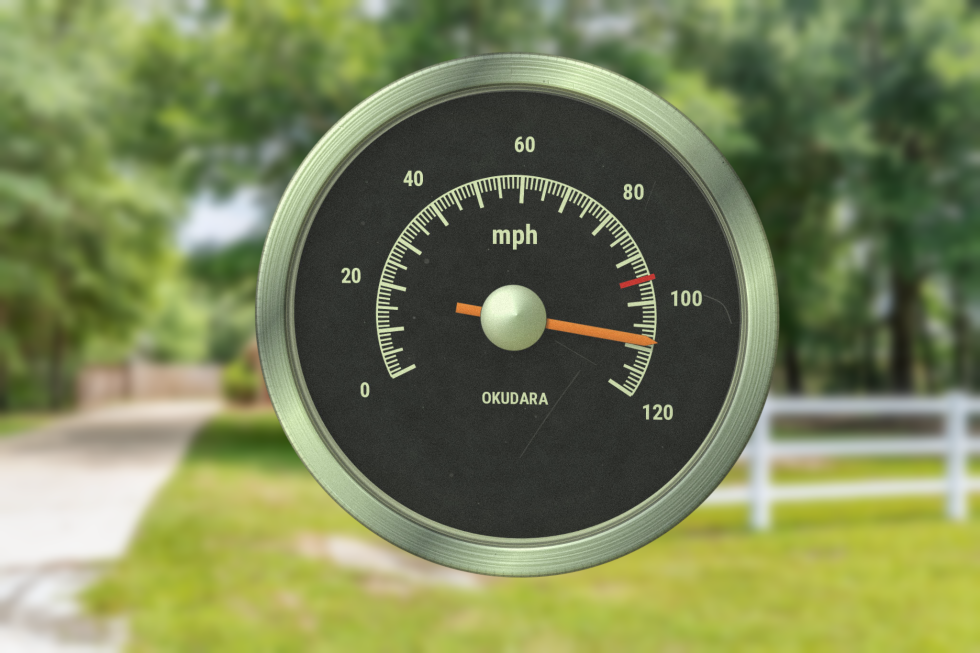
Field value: value=108 unit=mph
